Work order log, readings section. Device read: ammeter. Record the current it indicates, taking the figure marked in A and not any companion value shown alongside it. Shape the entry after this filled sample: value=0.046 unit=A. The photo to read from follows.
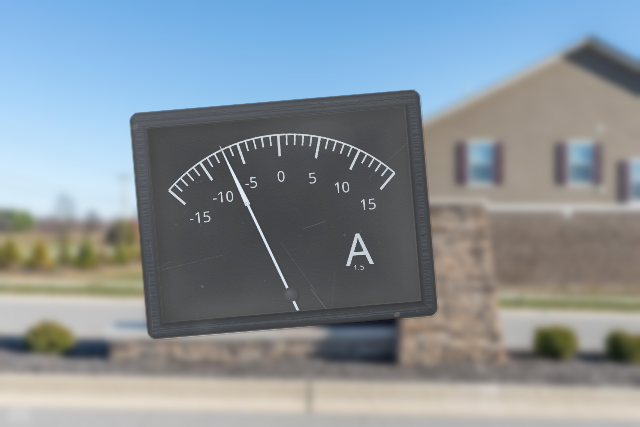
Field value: value=-7 unit=A
